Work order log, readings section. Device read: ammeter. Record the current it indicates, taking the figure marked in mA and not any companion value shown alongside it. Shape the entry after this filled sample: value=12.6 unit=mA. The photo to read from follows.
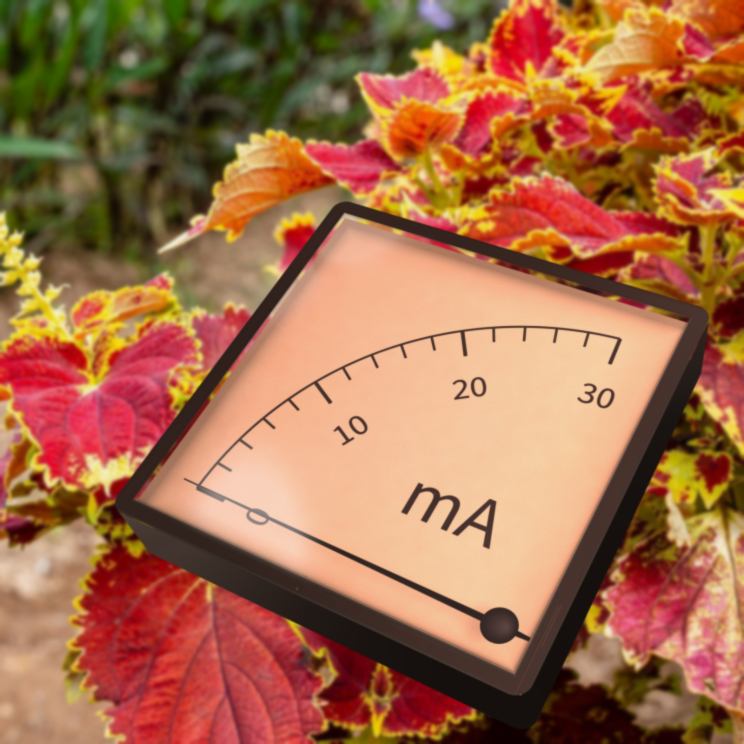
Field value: value=0 unit=mA
